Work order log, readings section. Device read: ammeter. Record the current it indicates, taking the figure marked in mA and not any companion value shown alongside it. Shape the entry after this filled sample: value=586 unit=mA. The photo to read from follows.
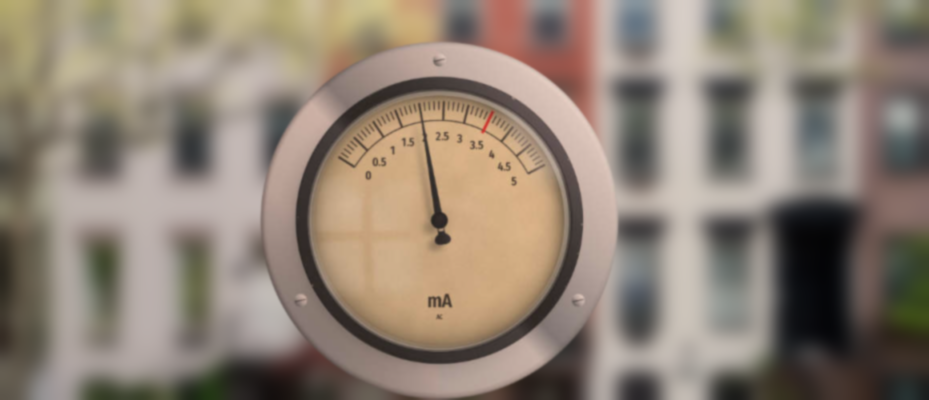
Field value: value=2 unit=mA
